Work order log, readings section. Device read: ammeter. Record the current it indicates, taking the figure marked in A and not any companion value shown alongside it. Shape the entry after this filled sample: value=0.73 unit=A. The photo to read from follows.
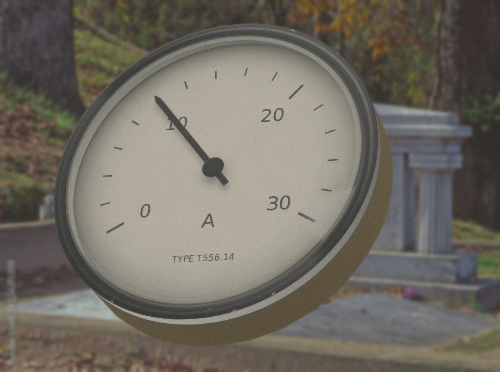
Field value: value=10 unit=A
